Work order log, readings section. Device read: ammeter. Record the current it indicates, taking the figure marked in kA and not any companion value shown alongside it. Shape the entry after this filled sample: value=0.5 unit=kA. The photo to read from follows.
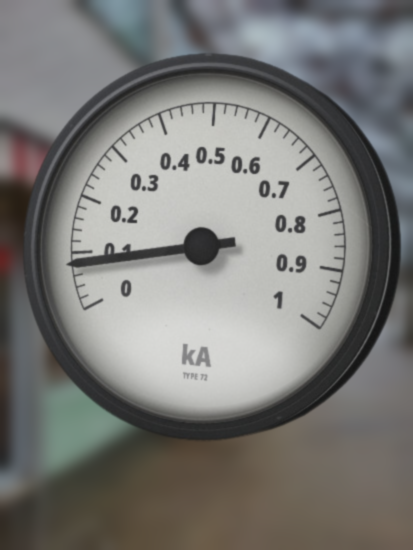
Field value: value=0.08 unit=kA
